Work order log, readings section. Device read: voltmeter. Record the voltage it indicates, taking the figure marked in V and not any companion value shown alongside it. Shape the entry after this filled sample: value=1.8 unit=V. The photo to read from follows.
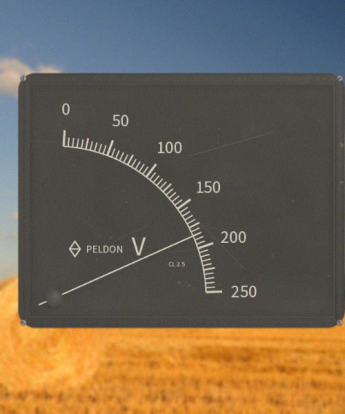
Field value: value=185 unit=V
